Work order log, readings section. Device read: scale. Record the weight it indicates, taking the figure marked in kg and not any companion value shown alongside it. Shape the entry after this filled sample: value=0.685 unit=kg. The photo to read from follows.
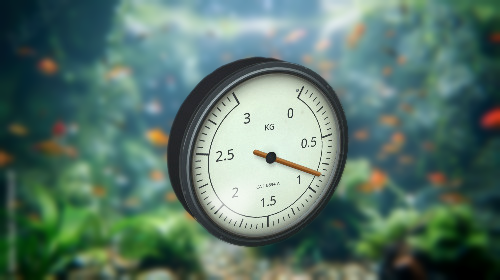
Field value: value=0.85 unit=kg
